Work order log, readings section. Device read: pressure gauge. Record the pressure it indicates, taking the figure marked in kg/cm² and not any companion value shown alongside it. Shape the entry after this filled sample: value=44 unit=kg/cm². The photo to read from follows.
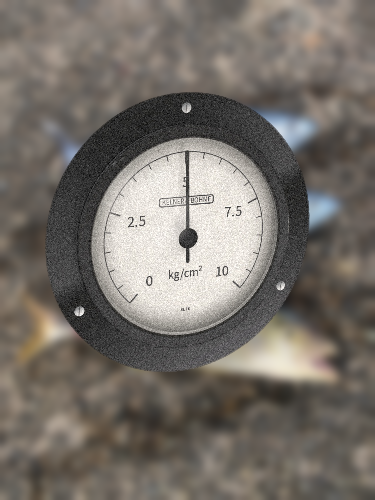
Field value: value=5 unit=kg/cm²
